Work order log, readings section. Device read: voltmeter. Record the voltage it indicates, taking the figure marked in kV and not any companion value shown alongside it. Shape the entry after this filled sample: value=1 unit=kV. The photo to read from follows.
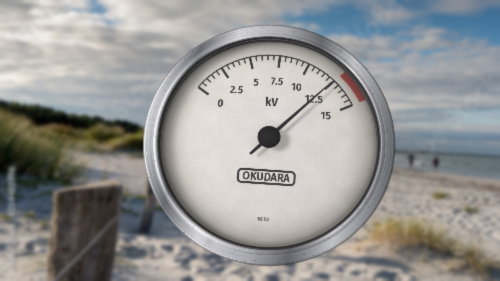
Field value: value=12.5 unit=kV
